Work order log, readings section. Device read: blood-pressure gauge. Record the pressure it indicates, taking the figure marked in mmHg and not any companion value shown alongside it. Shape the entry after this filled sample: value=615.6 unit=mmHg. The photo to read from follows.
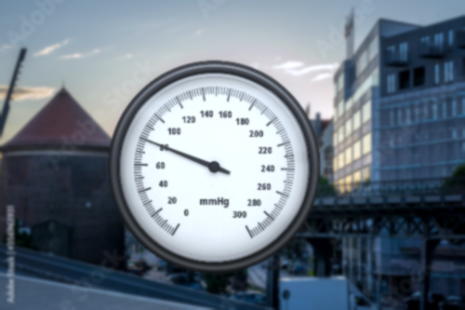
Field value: value=80 unit=mmHg
